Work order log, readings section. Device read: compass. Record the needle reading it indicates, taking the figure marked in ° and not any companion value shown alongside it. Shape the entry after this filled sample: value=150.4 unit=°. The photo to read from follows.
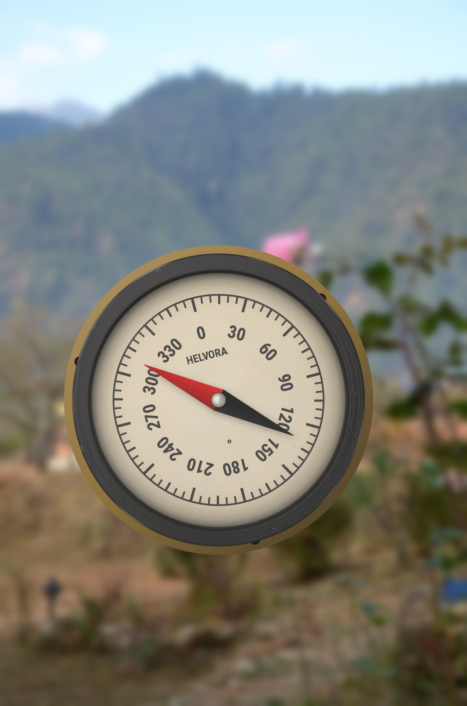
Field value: value=310 unit=°
